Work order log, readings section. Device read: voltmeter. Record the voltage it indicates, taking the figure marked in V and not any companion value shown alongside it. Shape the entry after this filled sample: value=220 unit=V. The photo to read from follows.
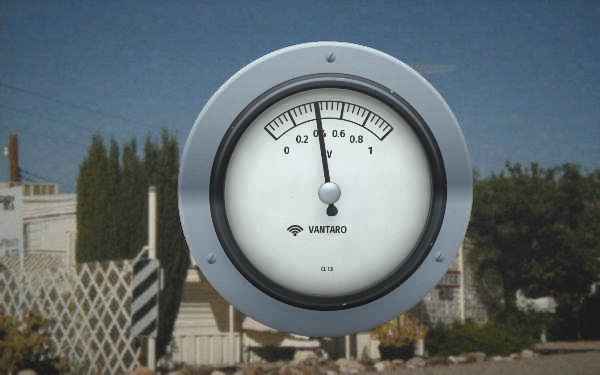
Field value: value=0.4 unit=V
